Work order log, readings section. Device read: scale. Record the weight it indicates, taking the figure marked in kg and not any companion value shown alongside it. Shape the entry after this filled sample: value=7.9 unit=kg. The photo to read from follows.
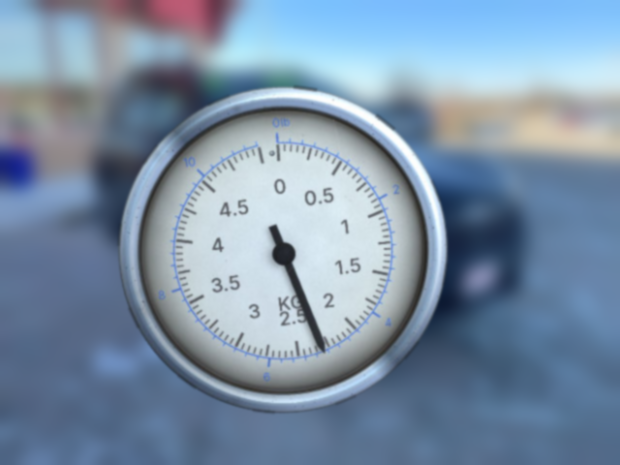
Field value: value=2.3 unit=kg
